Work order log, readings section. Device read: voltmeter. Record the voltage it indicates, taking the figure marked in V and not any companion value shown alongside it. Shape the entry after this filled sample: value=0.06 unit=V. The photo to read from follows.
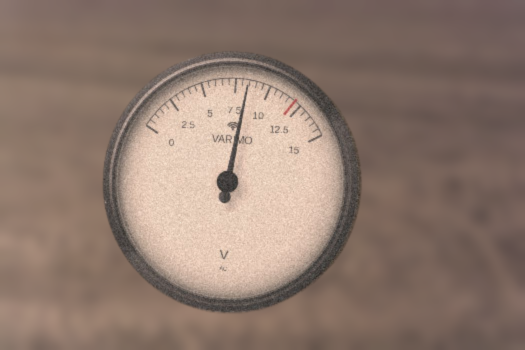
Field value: value=8.5 unit=V
